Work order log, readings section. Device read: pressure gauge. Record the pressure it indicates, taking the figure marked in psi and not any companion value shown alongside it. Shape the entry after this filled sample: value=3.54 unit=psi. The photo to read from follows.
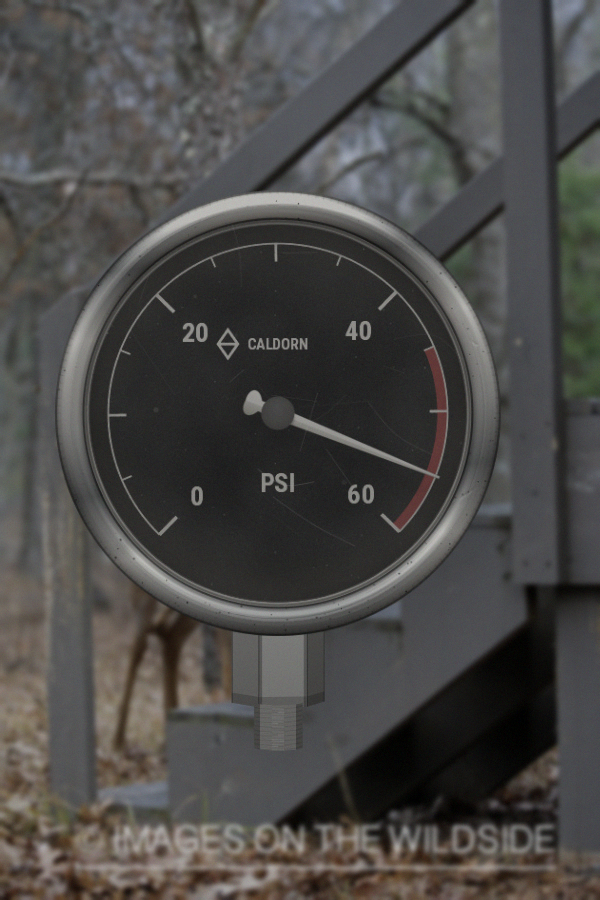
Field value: value=55 unit=psi
